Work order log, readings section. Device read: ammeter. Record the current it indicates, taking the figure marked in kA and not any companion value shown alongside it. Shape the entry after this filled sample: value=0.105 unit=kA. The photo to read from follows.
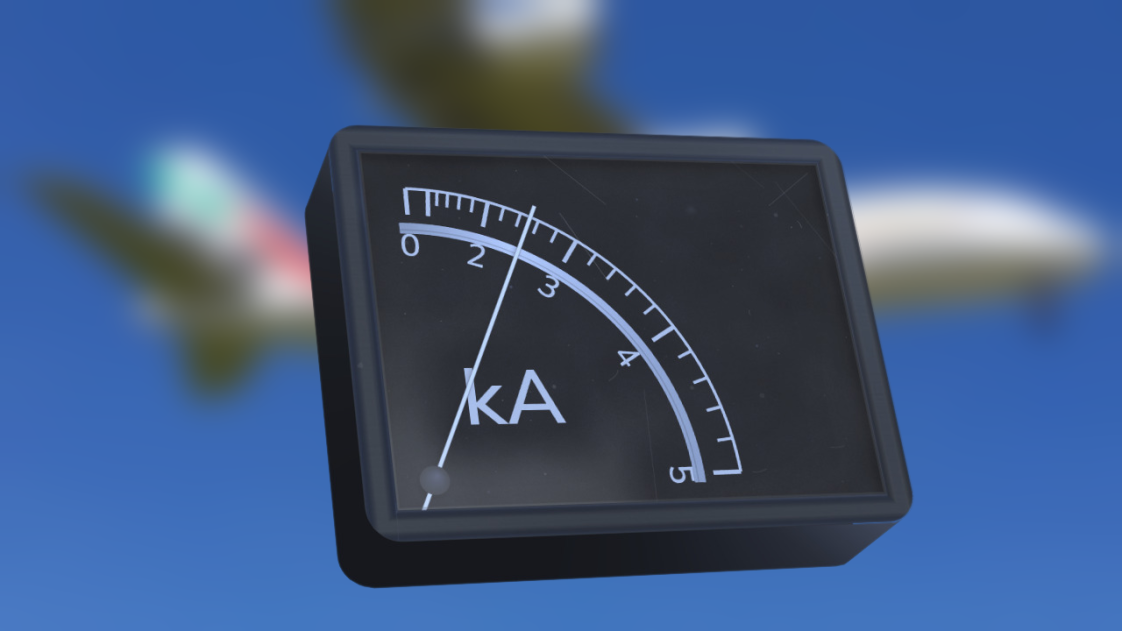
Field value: value=2.5 unit=kA
